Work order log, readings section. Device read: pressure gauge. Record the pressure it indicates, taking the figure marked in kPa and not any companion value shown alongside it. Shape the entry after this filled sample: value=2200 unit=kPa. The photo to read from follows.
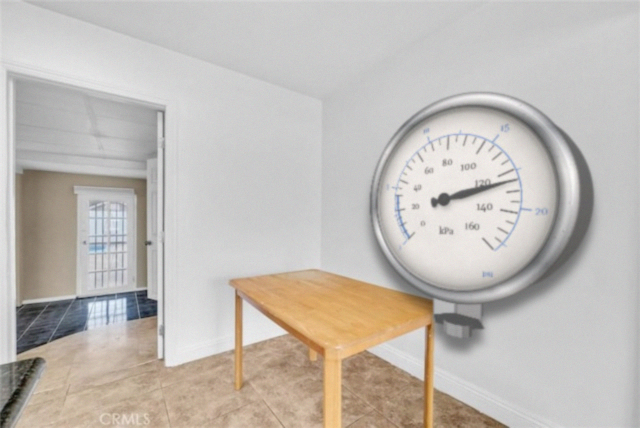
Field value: value=125 unit=kPa
